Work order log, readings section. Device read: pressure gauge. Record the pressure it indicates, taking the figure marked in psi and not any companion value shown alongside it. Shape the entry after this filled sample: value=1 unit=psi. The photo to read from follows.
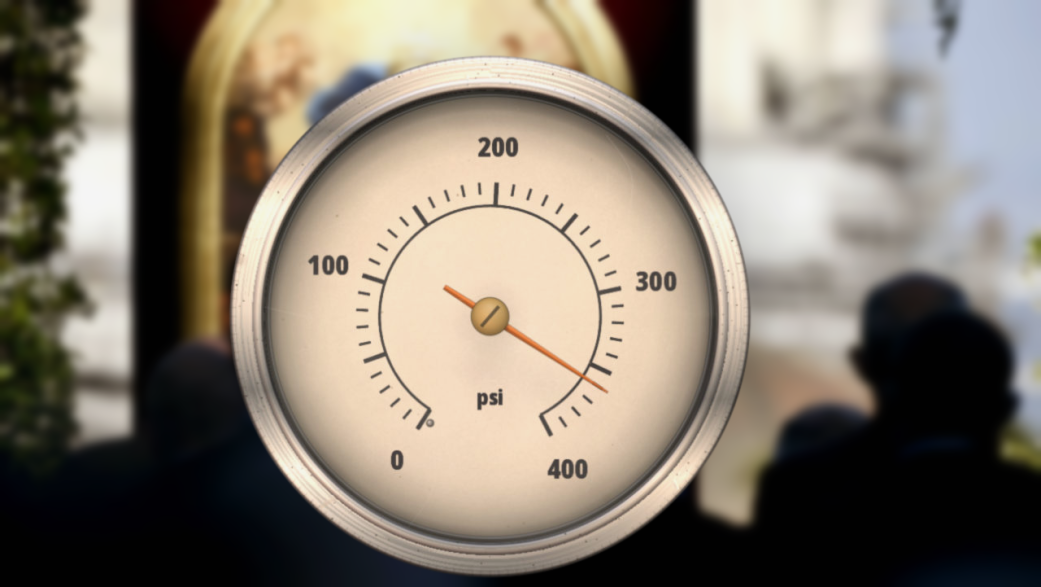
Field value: value=360 unit=psi
